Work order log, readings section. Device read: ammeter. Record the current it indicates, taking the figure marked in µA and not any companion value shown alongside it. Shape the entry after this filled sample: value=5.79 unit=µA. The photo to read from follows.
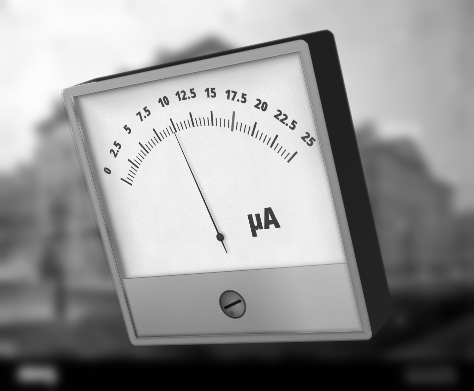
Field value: value=10 unit=µA
